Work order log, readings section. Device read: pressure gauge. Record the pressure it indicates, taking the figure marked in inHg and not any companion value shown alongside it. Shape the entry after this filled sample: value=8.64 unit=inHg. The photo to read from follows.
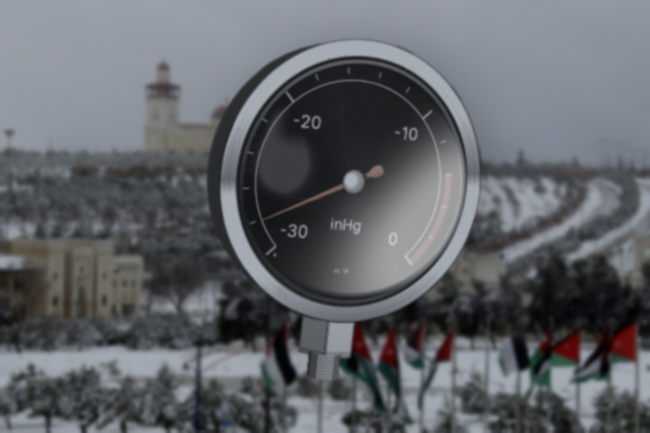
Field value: value=-28 unit=inHg
